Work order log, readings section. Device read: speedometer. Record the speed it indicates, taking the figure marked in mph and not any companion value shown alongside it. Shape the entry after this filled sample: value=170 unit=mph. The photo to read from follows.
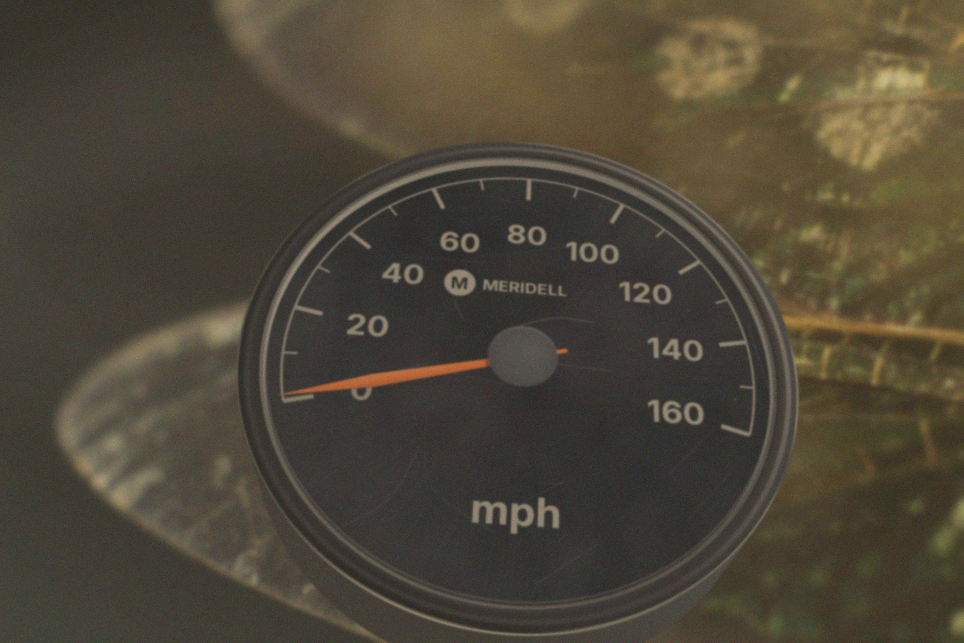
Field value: value=0 unit=mph
